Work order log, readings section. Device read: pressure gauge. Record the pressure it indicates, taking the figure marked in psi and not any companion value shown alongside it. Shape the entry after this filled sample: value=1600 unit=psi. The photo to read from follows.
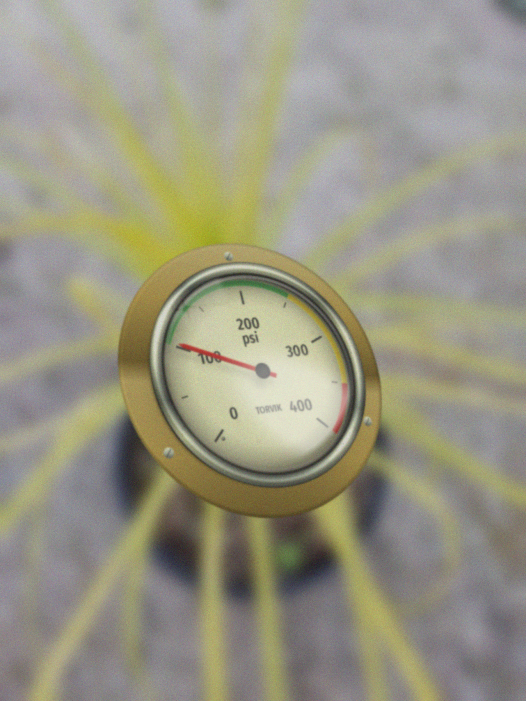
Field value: value=100 unit=psi
